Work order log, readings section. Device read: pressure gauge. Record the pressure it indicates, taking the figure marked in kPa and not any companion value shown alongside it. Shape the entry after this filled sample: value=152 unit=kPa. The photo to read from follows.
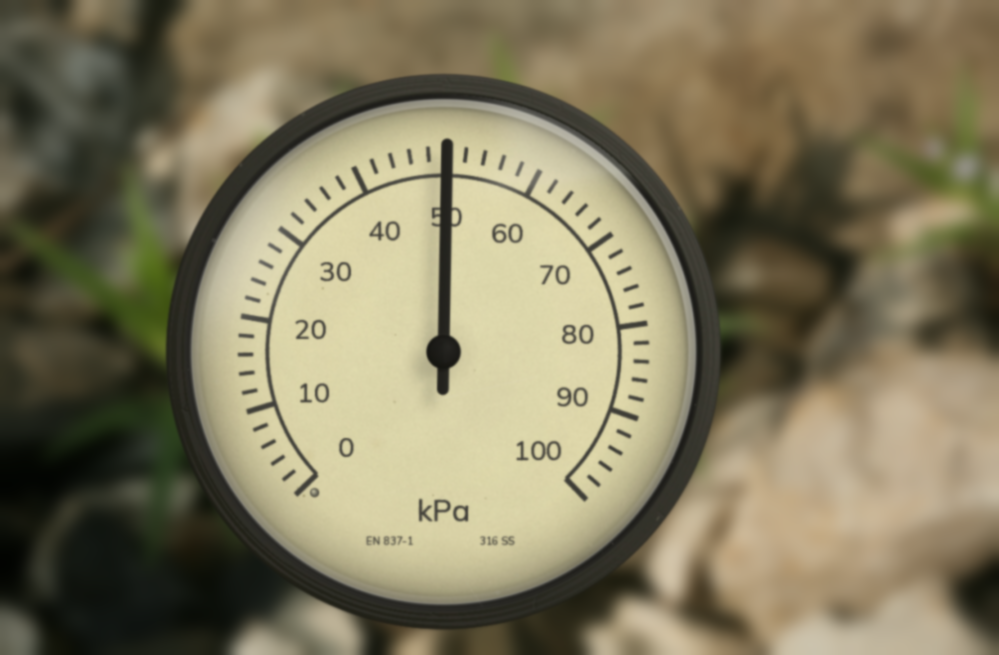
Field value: value=50 unit=kPa
